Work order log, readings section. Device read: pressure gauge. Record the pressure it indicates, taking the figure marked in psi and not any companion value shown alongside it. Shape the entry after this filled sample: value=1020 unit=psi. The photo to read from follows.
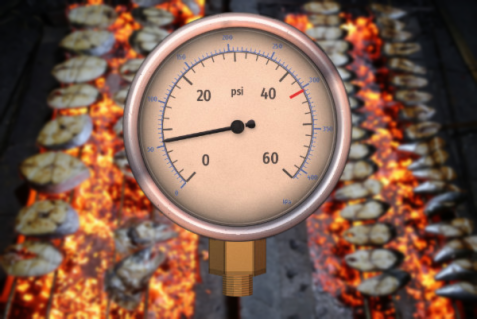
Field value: value=8 unit=psi
